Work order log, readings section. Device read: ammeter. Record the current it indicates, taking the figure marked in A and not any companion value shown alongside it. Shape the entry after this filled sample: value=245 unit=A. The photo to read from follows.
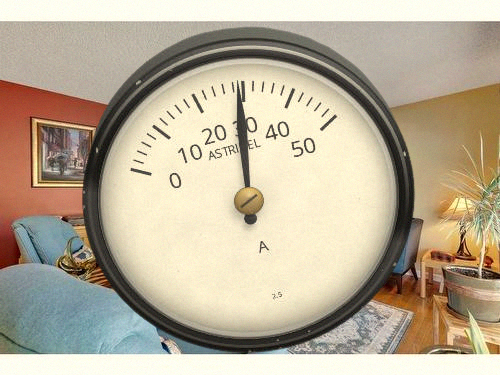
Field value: value=29 unit=A
